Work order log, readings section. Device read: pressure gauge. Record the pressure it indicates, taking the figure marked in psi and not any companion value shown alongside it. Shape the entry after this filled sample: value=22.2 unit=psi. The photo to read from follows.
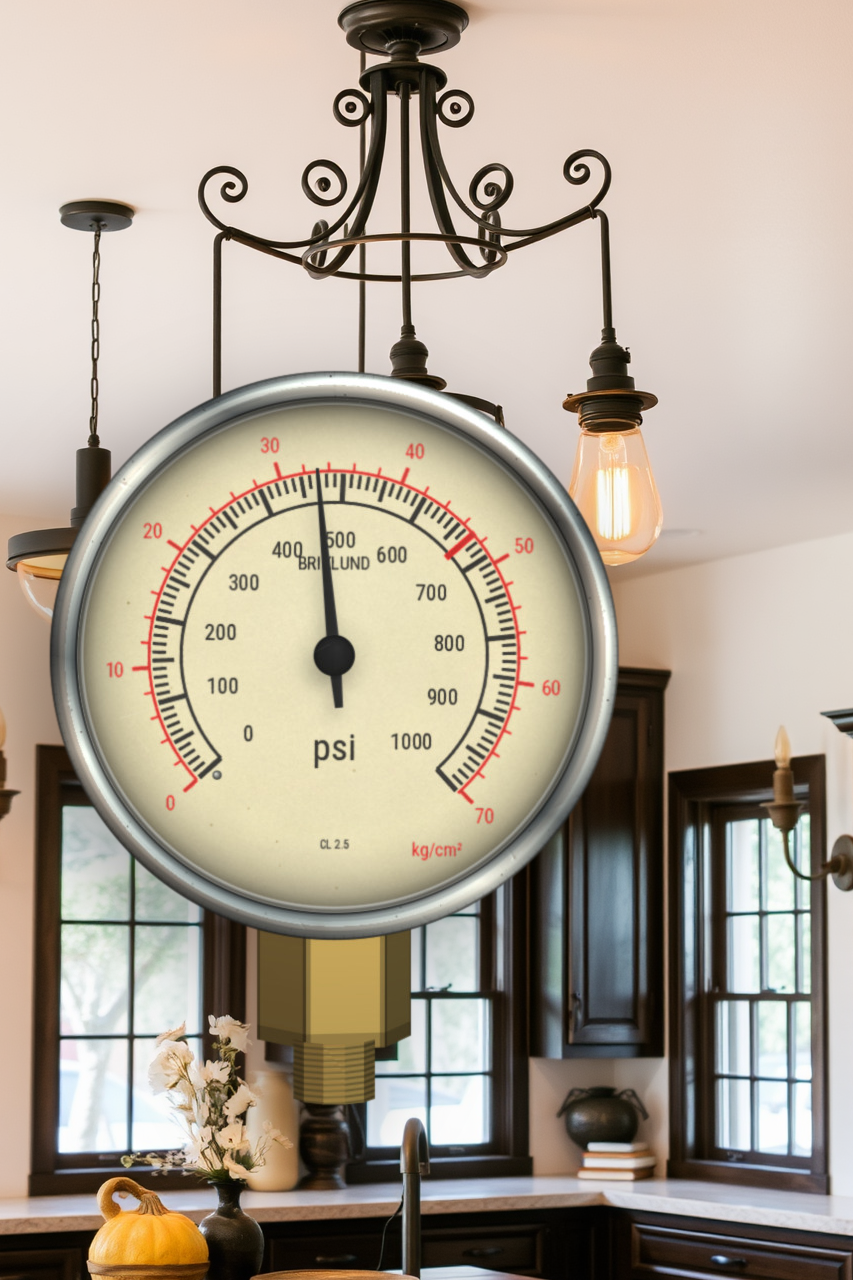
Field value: value=470 unit=psi
